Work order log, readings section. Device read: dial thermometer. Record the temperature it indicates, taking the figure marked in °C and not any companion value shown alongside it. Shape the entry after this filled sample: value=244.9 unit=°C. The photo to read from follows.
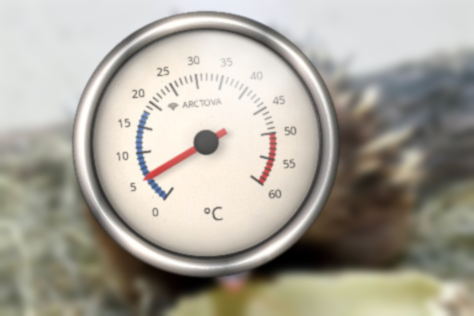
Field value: value=5 unit=°C
